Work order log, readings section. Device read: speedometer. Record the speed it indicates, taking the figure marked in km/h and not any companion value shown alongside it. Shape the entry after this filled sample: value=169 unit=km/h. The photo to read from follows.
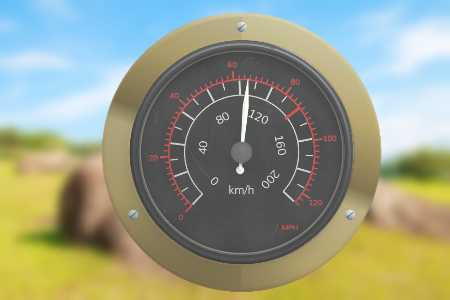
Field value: value=105 unit=km/h
